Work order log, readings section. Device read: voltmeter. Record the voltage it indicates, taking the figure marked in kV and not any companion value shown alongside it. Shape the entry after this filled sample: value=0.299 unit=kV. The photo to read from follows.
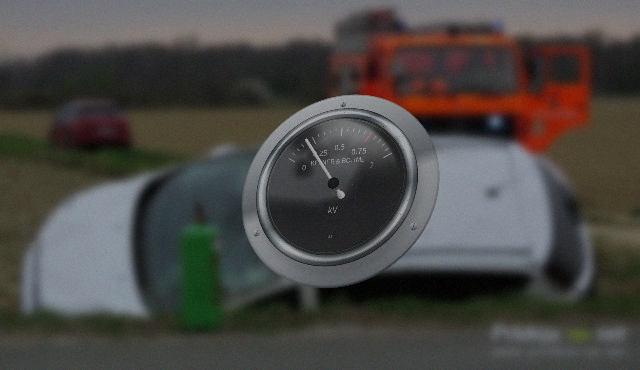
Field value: value=0.2 unit=kV
